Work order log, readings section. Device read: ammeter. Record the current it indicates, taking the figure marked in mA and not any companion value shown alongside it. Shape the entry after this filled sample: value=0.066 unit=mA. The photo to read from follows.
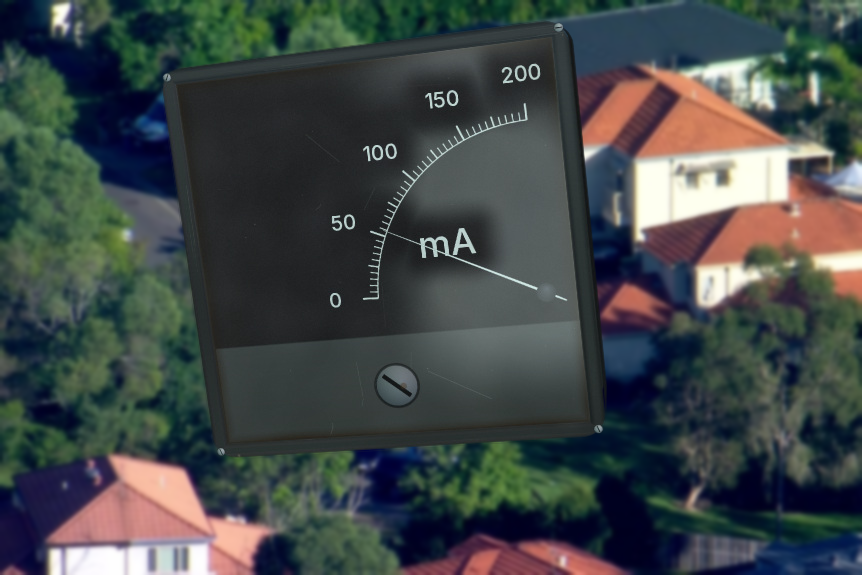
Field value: value=55 unit=mA
